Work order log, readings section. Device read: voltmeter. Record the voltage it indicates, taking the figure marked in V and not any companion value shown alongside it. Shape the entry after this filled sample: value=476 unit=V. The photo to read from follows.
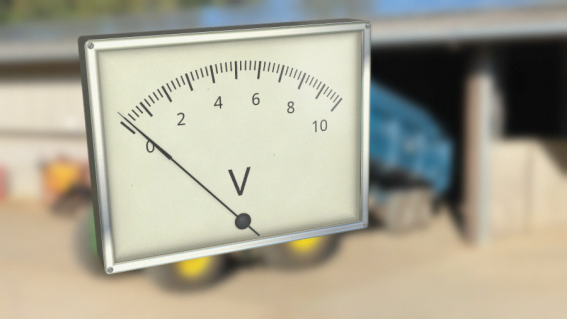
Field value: value=0.2 unit=V
